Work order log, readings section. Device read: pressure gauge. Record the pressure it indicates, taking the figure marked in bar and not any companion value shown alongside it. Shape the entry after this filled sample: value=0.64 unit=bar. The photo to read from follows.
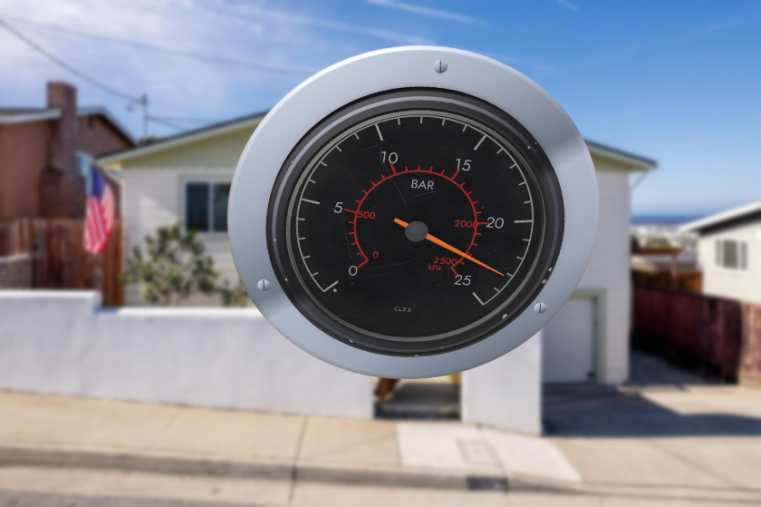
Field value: value=23 unit=bar
